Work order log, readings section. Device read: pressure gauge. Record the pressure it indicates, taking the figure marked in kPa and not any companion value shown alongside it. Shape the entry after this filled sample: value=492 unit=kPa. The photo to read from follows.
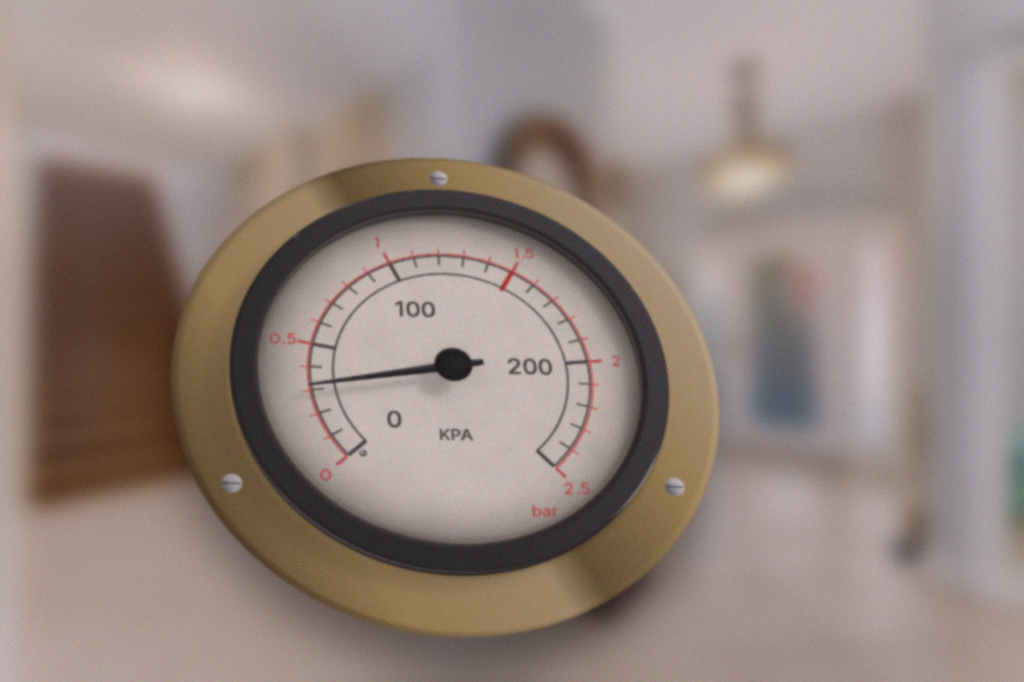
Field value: value=30 unit=kPa
